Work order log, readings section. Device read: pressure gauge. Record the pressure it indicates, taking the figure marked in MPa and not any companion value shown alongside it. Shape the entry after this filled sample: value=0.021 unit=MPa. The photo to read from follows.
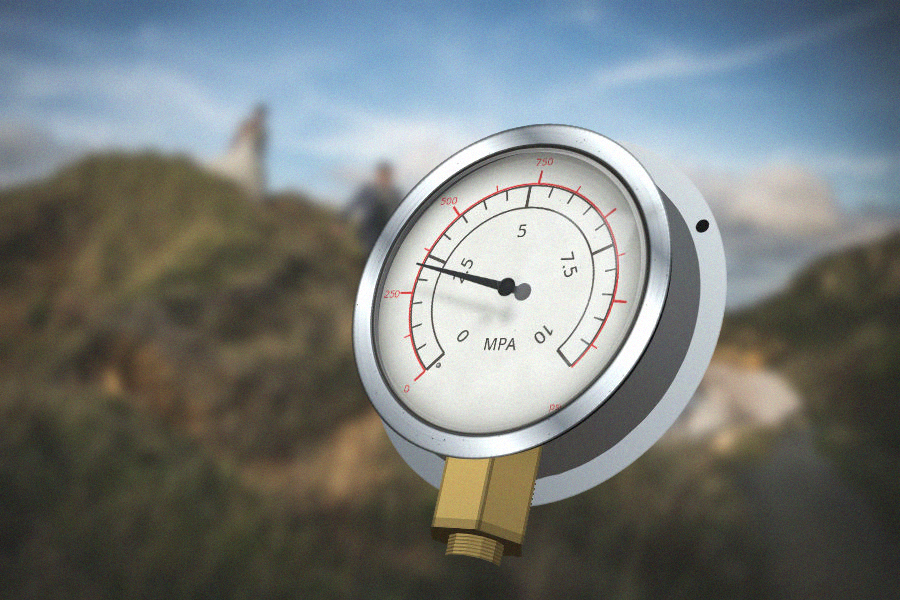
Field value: value=2.25 unit=MPa
